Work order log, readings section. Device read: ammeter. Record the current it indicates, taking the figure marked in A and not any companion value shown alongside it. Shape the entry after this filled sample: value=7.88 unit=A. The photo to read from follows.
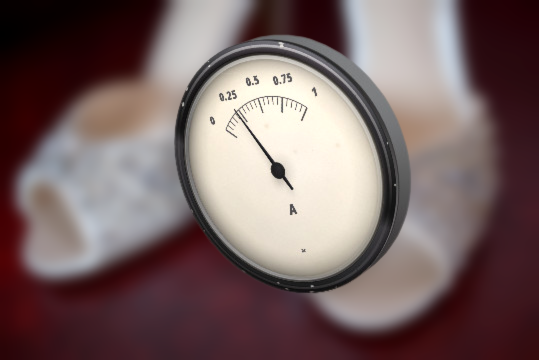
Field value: value=0.25 unit=A
